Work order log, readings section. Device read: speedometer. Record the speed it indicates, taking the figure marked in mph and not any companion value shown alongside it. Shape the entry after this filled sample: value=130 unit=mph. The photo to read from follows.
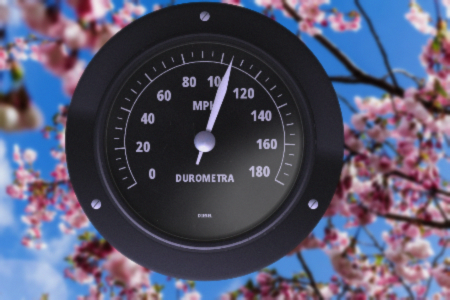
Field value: value=105 unit=mph
